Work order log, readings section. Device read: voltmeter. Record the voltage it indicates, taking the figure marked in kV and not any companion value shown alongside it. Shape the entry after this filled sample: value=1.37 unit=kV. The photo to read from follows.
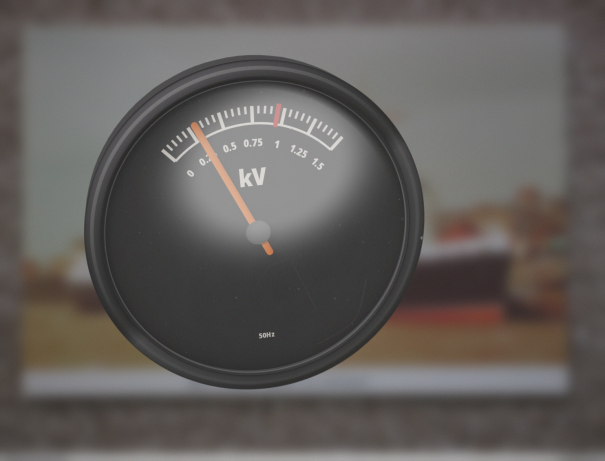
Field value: value=0.3 unit=kV
